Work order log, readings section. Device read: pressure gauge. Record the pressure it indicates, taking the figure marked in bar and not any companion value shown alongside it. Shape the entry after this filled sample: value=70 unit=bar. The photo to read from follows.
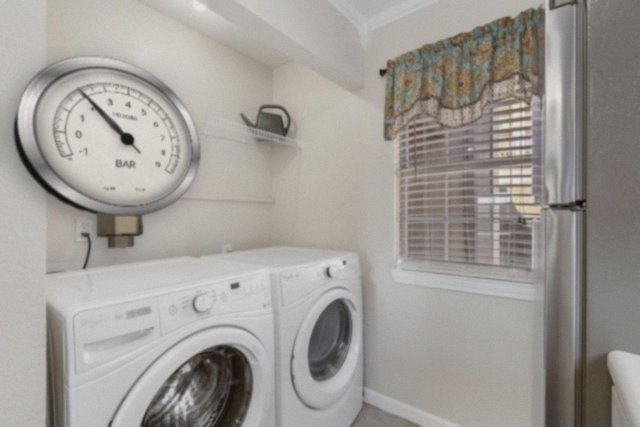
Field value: value=2 unit=bar
